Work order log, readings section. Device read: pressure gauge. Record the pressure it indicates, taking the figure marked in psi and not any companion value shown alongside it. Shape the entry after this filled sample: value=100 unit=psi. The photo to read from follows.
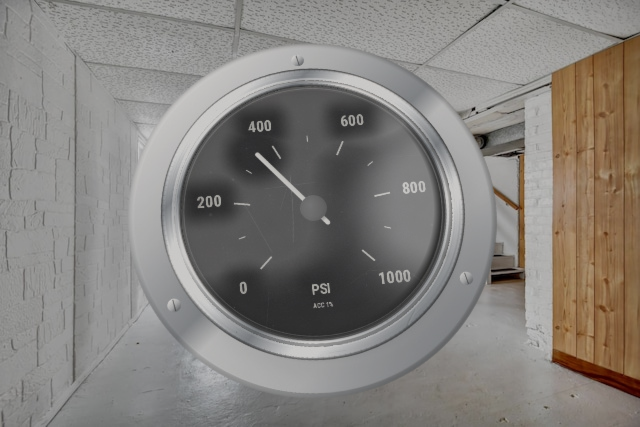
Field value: value=350 unit=psi
